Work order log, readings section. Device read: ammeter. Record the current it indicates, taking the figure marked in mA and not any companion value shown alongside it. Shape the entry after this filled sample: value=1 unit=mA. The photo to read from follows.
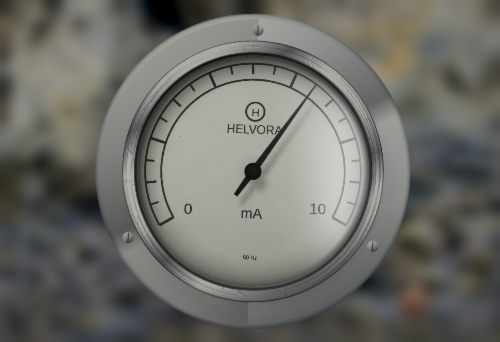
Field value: value=6.5 unit=mA
